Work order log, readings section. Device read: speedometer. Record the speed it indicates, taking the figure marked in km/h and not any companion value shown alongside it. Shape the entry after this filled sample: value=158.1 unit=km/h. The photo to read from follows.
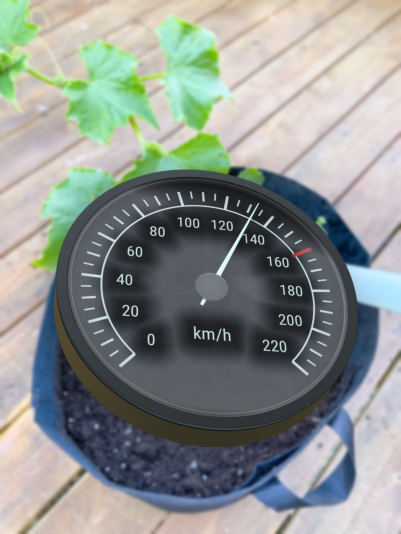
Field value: value=132.5 unit=km/h
